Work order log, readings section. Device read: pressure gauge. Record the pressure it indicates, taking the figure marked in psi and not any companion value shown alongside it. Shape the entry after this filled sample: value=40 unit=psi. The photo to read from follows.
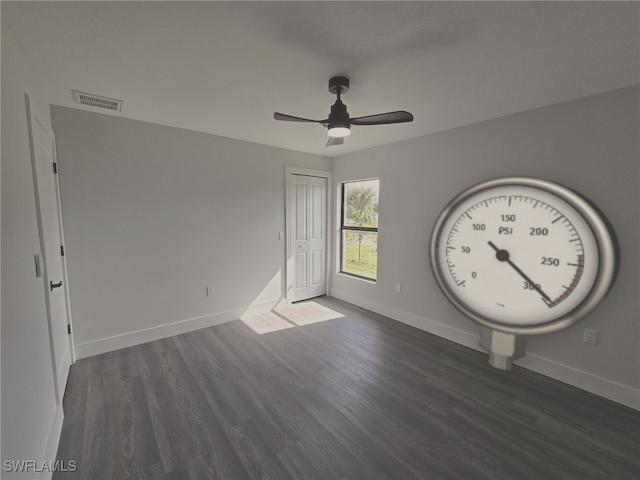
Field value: value=295 unit=psi
